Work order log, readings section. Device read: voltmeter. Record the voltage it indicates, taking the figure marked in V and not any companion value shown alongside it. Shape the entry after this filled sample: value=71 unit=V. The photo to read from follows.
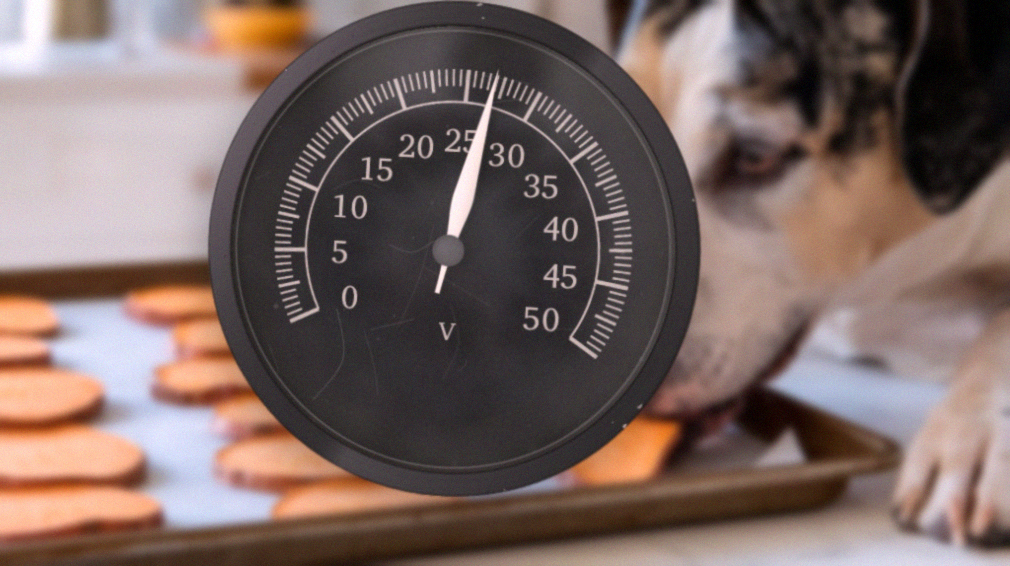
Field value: value=27 unit=V
